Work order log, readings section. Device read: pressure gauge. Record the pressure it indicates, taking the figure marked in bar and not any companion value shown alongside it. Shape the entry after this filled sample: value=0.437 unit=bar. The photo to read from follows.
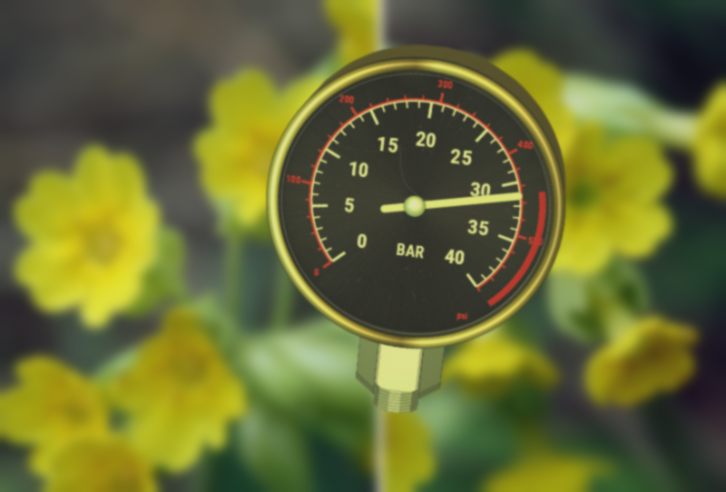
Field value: value=31 unit=bar
